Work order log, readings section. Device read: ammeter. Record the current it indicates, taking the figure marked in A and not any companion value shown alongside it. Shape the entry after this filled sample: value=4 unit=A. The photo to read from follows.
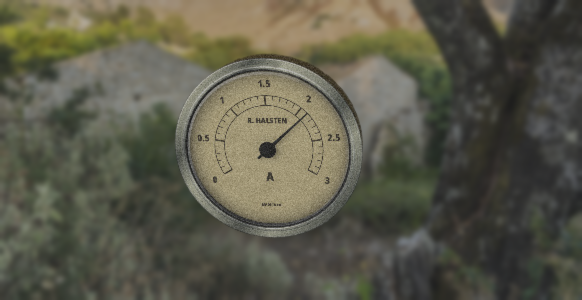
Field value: value=2.1 unit=A
